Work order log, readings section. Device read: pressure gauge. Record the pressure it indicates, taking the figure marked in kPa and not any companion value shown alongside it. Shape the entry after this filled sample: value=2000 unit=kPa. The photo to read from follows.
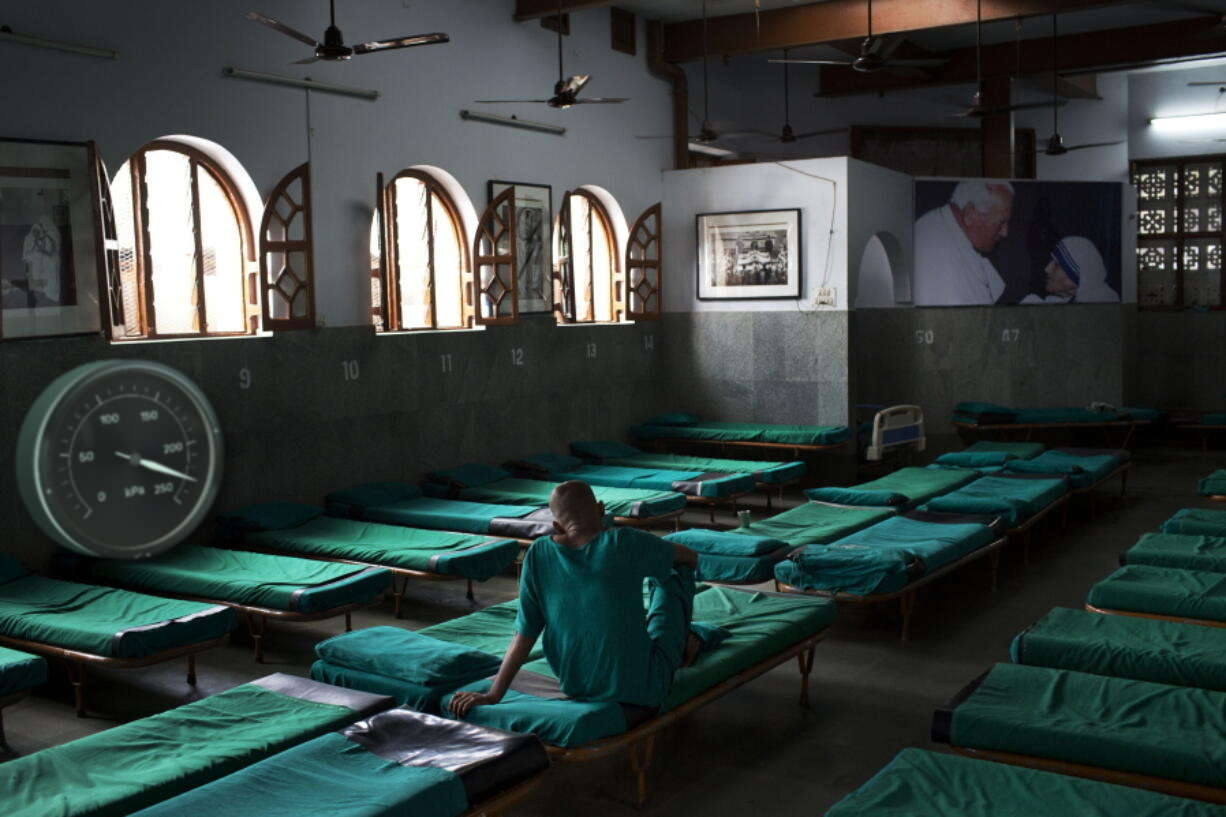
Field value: value=230 unit=kPa
